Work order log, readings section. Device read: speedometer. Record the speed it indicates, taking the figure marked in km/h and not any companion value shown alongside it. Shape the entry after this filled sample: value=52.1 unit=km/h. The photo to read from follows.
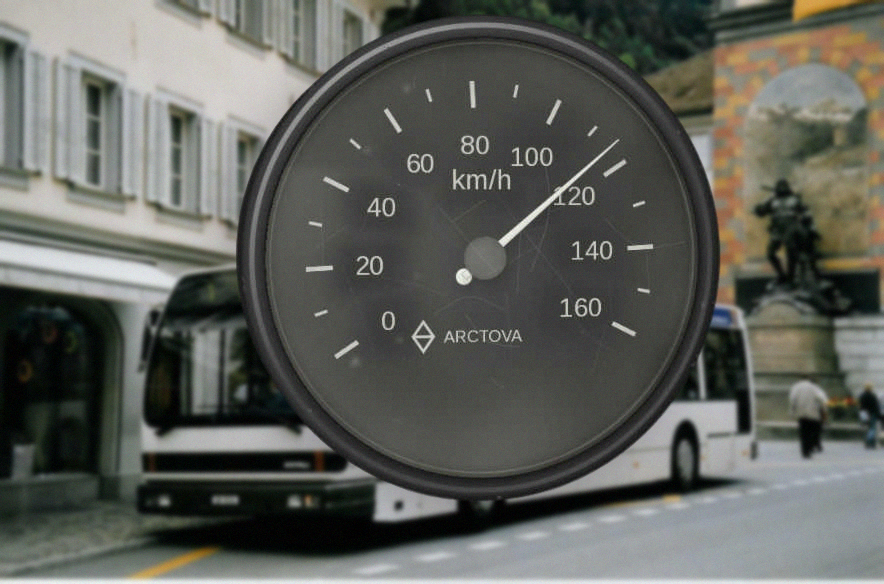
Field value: value=115 unit=km/h
